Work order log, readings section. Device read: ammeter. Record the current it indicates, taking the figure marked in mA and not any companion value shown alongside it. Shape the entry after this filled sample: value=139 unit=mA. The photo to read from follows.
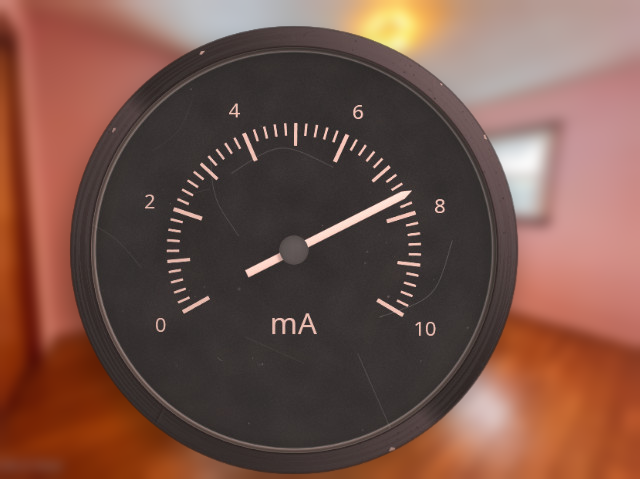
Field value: value=7.6 unit=mA
